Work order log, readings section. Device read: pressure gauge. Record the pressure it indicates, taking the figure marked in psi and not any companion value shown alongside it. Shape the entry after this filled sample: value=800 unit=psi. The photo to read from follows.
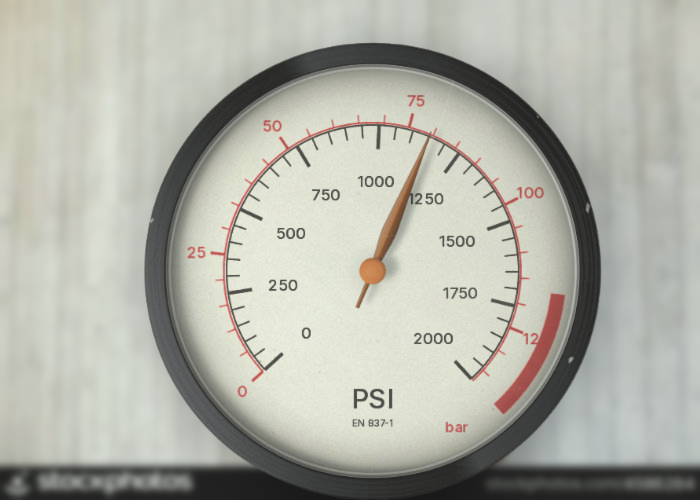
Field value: value=1150 unit=psi
